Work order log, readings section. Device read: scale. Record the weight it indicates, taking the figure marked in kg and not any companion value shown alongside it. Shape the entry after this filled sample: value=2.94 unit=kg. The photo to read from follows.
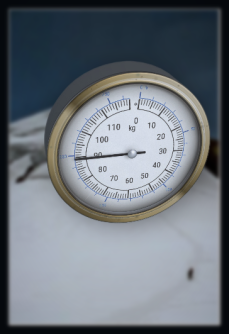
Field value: value=90 unit=kg
